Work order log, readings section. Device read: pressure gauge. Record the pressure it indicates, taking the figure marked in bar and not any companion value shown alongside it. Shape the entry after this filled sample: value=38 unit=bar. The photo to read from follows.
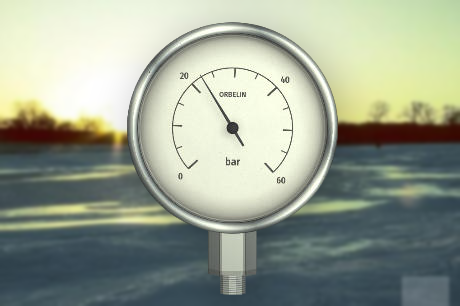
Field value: value=22.5 unit=bar
